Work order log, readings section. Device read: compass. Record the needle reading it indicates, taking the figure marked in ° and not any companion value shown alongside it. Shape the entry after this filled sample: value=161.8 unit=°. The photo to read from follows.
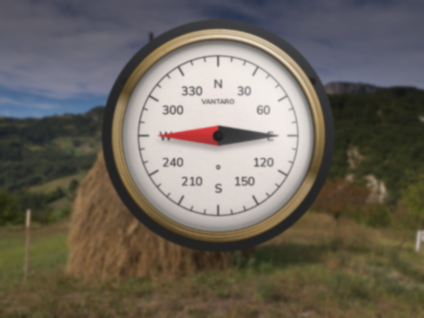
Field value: value=270 unit=°
